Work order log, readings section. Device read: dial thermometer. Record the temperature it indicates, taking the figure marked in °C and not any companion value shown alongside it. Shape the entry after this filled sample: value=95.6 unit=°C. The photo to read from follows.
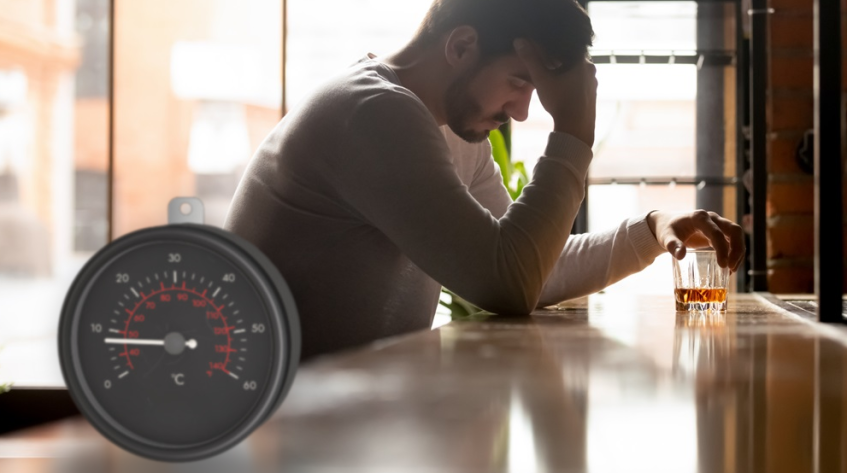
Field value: value=8 unit=°C
